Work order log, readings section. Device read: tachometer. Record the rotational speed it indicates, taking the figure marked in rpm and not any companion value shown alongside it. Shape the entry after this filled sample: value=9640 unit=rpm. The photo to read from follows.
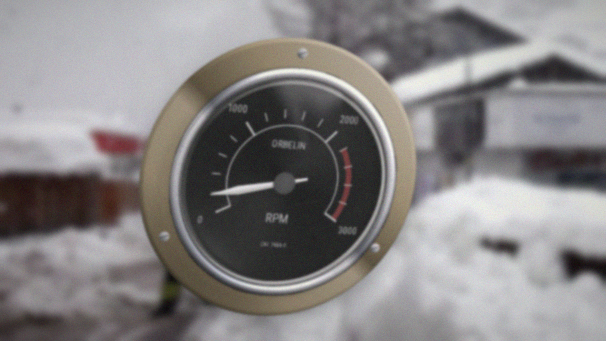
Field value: value=200 unit=rpm
